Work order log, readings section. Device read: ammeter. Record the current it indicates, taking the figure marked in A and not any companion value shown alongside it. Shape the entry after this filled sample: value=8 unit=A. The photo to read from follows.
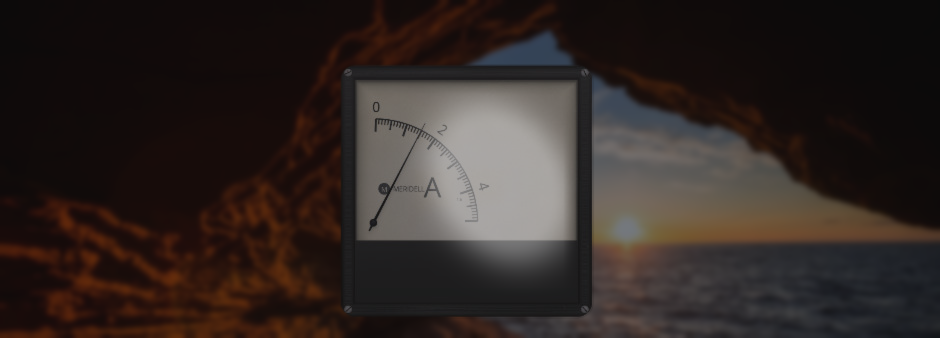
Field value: value=1.5 unit=A
